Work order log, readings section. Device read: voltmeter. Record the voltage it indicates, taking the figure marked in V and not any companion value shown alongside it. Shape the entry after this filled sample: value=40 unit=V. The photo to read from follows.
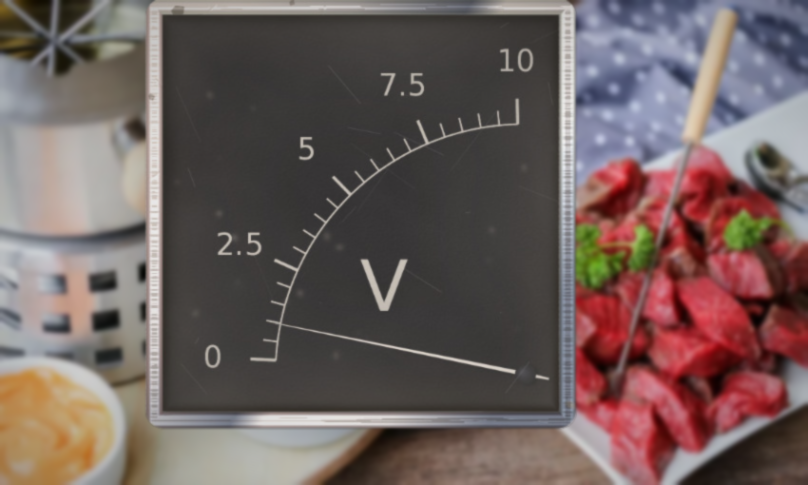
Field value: value=1 unit=V
